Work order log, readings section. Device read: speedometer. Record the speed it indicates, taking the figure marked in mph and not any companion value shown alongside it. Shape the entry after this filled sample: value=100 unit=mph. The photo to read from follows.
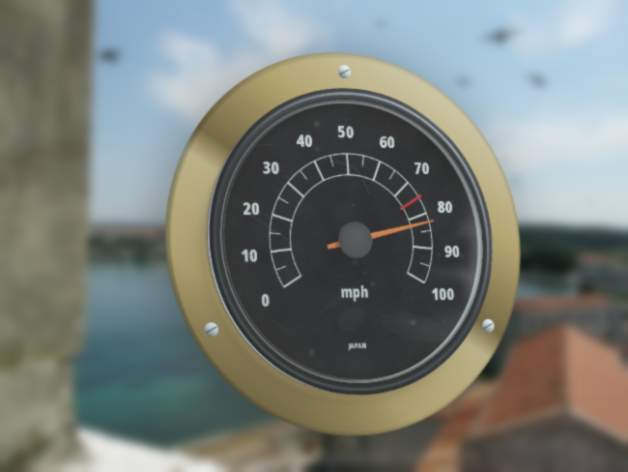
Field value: value=82.5 unit=mph
